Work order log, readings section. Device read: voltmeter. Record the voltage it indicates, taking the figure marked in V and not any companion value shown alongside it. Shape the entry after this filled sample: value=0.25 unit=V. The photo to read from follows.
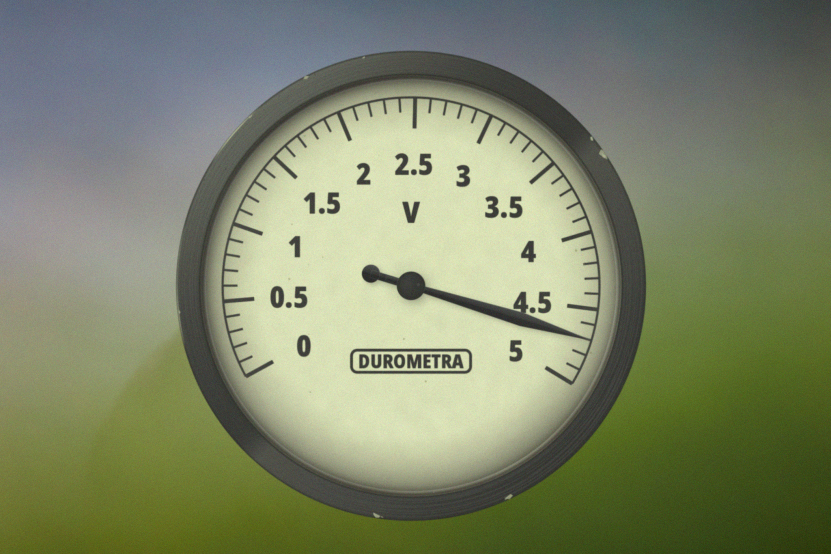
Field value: value=4.7 unit=V
